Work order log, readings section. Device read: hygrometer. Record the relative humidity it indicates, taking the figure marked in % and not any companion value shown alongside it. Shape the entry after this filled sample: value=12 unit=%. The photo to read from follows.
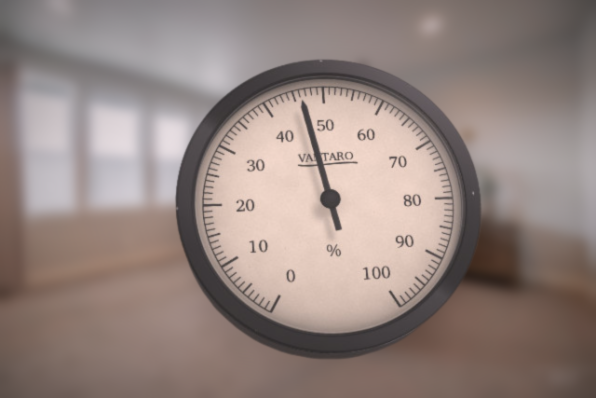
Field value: value=46 unit=%
